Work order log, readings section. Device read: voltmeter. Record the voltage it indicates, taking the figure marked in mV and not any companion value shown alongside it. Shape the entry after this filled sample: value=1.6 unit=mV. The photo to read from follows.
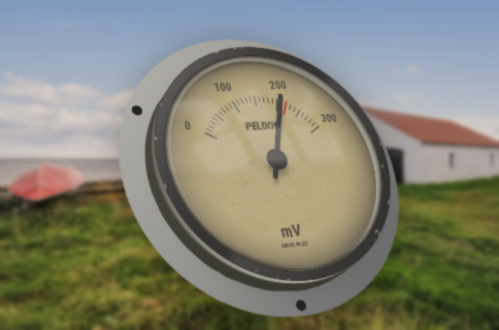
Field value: value=200 unit=mV
